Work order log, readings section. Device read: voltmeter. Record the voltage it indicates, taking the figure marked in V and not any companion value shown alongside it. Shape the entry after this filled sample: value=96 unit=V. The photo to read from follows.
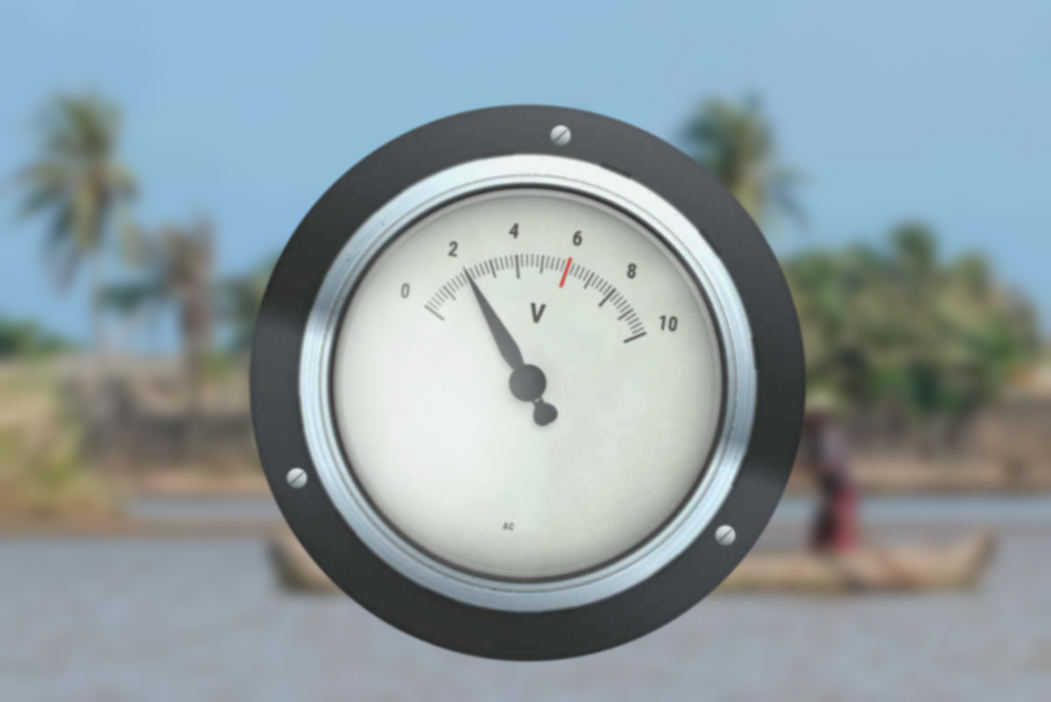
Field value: value=2 unit=V
